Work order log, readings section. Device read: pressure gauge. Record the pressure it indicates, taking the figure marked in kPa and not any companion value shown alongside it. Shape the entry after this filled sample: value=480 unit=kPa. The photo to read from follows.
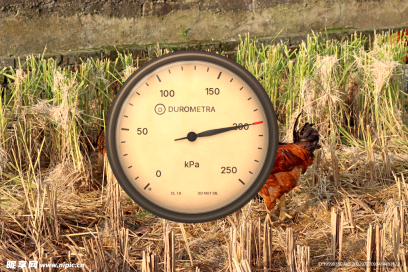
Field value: value=200 unit=kPa
